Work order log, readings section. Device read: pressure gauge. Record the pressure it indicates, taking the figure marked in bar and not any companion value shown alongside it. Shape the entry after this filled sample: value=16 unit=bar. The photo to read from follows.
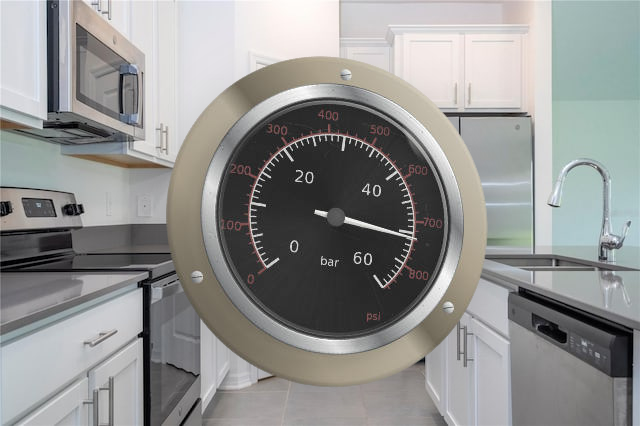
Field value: value=51 unit=bar
